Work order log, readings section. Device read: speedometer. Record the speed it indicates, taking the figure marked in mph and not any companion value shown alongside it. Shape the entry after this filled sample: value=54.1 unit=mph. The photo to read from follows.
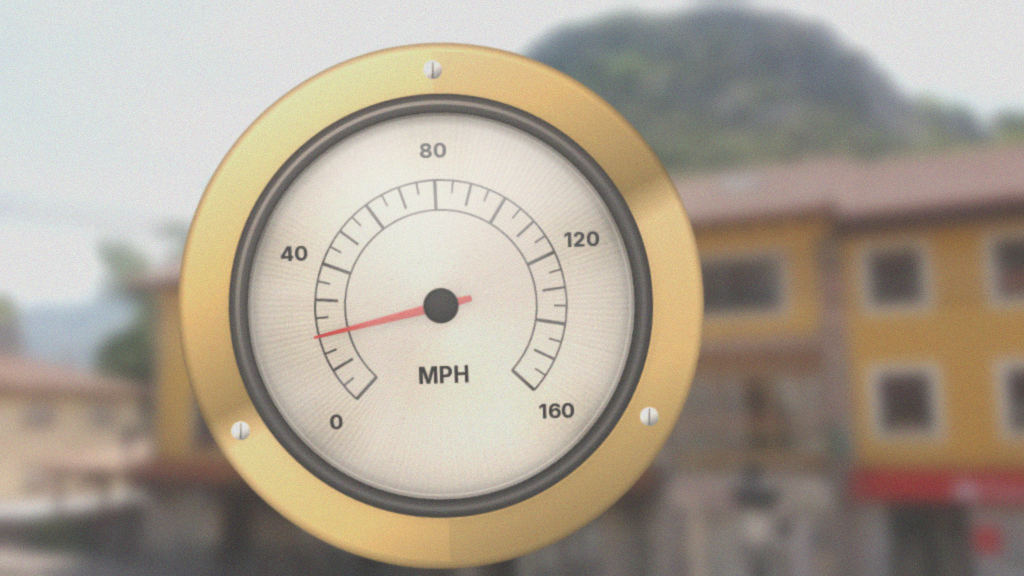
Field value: value=20 unit=mph
